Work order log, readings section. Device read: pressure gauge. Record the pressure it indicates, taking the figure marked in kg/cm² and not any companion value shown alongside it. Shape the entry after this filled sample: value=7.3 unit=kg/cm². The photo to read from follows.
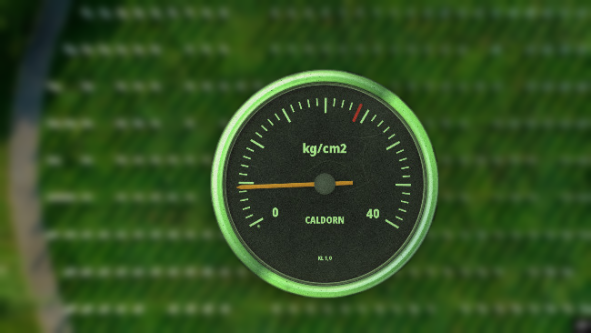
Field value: value=4.5 unit=kg/cm²
